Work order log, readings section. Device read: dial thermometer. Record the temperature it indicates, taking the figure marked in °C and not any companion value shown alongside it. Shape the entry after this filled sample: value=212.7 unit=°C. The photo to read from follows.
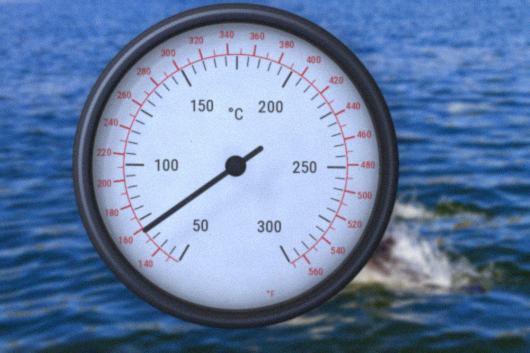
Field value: value=70 unit=°C
